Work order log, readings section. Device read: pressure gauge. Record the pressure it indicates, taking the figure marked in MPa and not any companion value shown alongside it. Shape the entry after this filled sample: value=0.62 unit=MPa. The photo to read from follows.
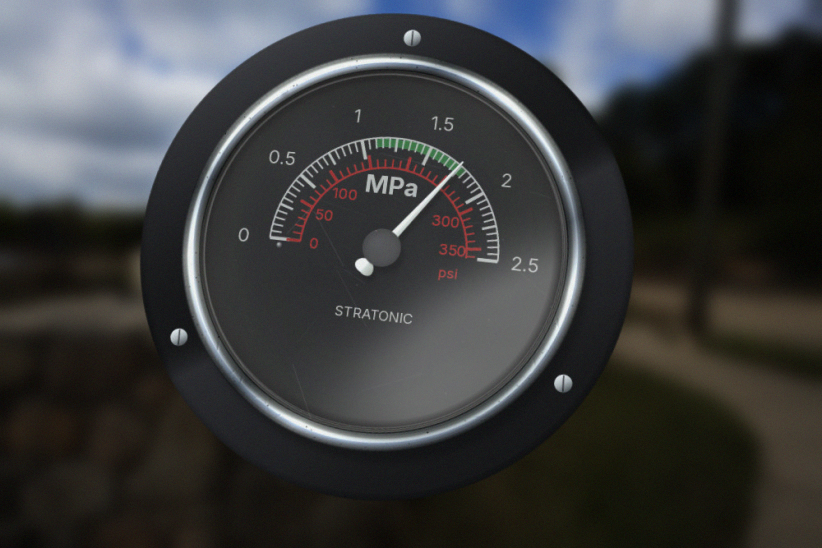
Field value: value=1.75 unit=MPa
